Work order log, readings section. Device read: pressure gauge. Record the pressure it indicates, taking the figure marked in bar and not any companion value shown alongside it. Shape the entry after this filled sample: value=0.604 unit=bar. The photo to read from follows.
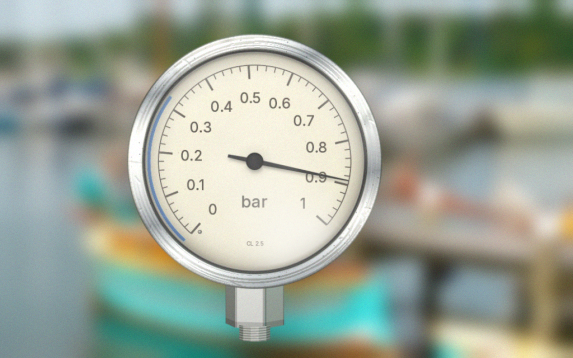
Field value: value=0.89 unit=bar
